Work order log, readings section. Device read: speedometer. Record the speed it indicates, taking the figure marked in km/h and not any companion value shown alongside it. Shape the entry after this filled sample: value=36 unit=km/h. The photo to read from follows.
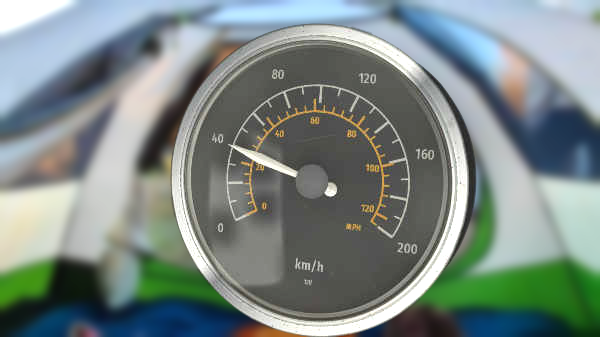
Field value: value=40 unit=km/h
